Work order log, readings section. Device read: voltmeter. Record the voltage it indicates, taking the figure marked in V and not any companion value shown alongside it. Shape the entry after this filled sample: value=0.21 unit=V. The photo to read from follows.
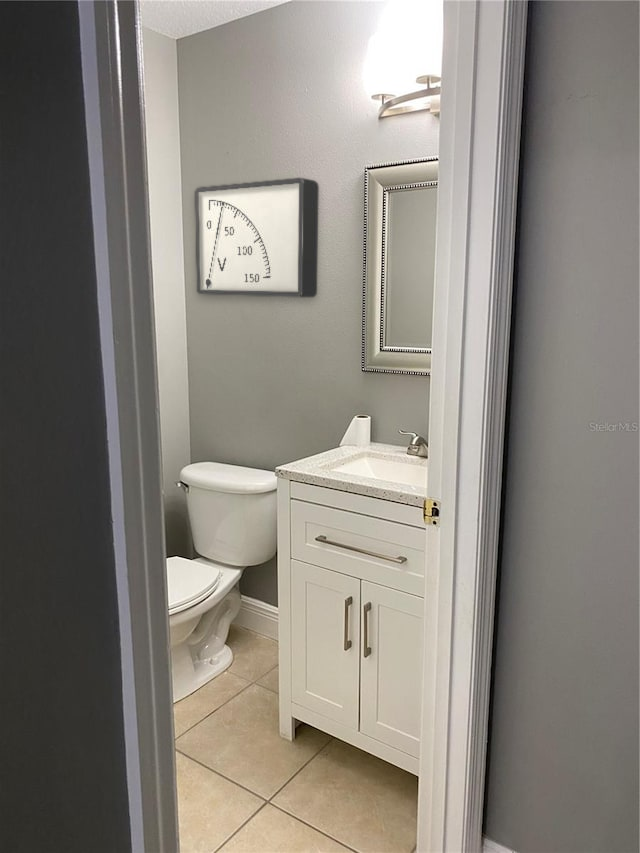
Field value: value=25 unit=V
